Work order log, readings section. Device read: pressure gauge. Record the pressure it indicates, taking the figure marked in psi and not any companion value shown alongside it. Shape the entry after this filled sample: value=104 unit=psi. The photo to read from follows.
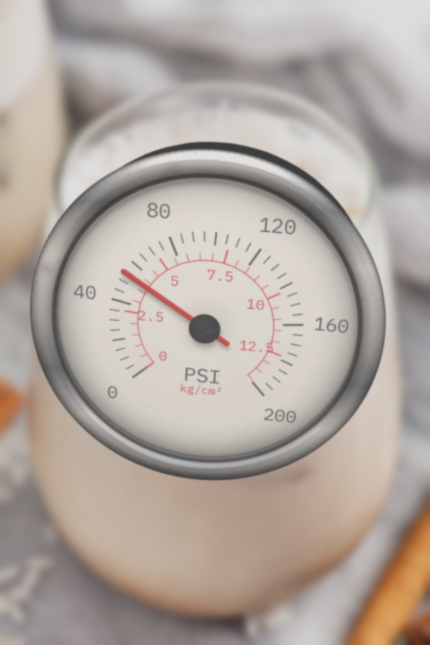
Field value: value=55 unit=psi
